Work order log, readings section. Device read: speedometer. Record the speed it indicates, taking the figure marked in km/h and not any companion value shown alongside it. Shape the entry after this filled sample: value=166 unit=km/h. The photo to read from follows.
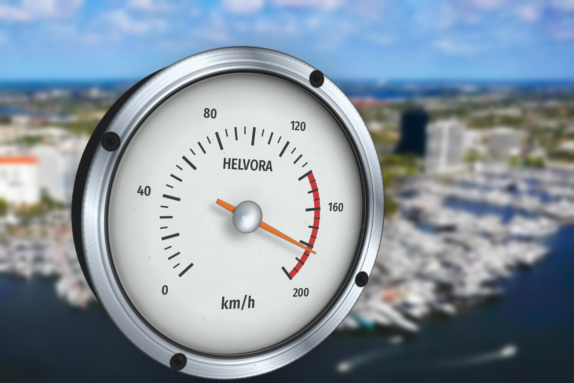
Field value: value=182.5 unit=km/h
